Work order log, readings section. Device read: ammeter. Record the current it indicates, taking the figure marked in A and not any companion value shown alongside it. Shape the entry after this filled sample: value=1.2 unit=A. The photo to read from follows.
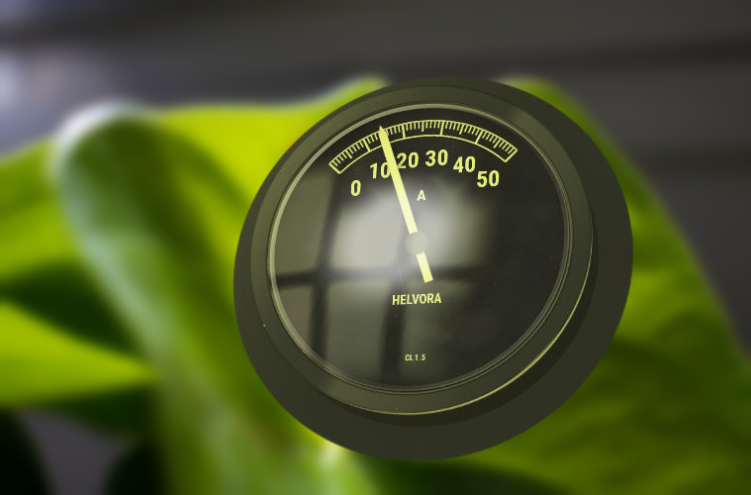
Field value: value=15 unit=A
